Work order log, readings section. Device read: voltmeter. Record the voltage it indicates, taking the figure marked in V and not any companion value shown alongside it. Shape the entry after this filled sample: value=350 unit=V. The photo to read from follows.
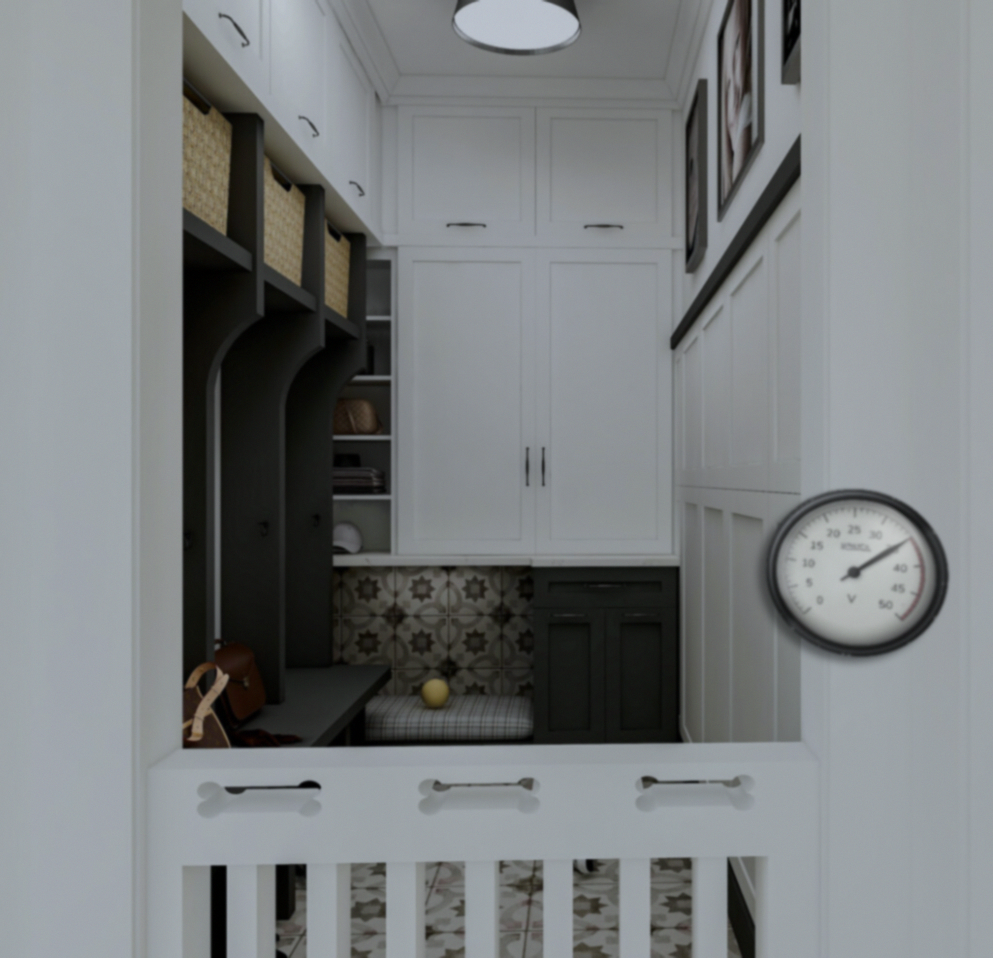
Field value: value=35 unit=V
